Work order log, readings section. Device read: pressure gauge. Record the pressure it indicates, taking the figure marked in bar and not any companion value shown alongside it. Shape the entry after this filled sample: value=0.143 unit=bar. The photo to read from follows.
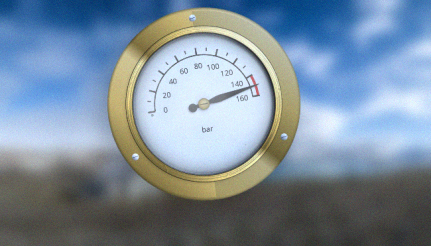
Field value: value=150 unit=bar
